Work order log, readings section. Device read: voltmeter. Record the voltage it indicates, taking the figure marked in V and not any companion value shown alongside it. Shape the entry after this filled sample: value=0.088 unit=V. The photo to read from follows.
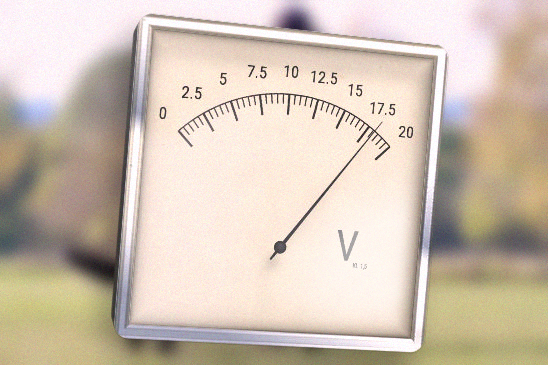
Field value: value=18 unit=V
